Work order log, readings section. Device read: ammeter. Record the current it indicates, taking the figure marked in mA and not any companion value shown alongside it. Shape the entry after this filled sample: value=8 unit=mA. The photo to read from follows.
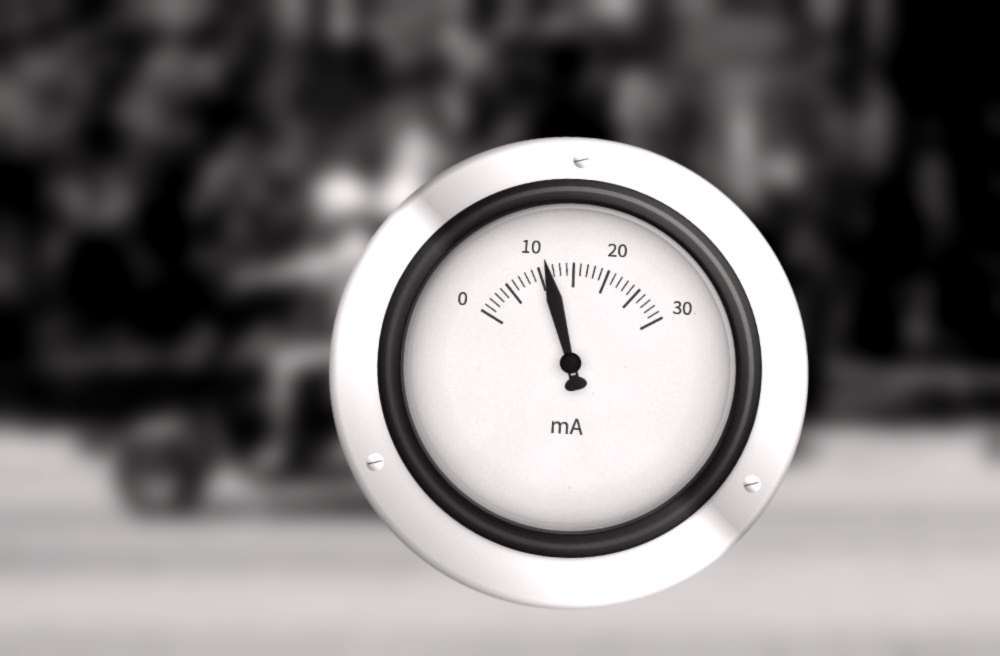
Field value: value=11 unit=mA
